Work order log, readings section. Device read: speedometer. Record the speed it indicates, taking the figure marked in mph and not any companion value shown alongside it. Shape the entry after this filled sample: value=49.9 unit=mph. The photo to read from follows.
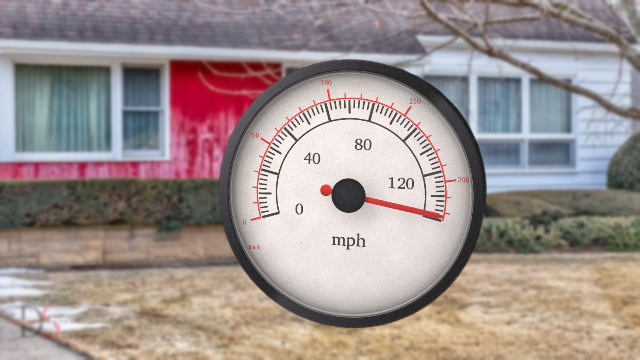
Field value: value=138 unit=mph
